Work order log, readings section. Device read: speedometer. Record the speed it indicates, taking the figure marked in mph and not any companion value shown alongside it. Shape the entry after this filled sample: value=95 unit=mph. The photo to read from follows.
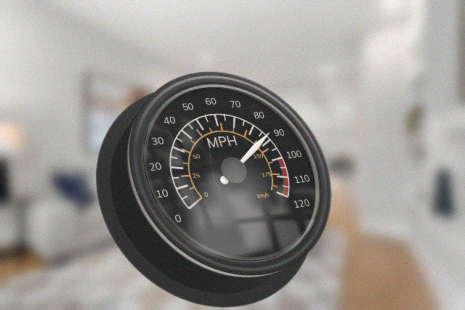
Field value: value=87.5 unit=mph
